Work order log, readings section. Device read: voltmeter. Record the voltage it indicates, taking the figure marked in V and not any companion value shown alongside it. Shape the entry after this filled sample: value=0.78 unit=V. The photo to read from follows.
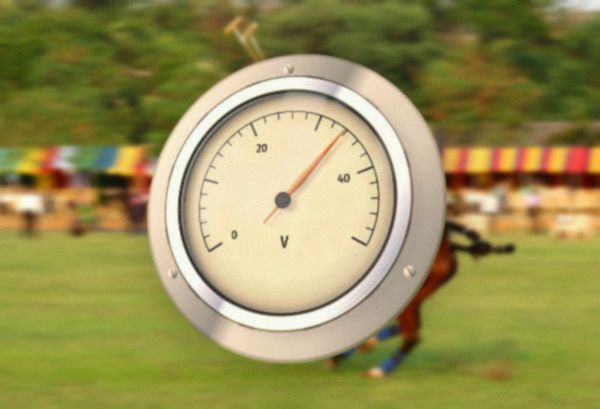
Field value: value=34 unit=V
